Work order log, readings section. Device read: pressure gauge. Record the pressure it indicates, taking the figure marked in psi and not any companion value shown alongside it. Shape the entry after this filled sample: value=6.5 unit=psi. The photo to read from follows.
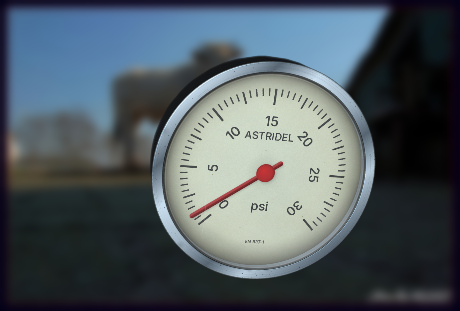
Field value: value=1 unit=psi
